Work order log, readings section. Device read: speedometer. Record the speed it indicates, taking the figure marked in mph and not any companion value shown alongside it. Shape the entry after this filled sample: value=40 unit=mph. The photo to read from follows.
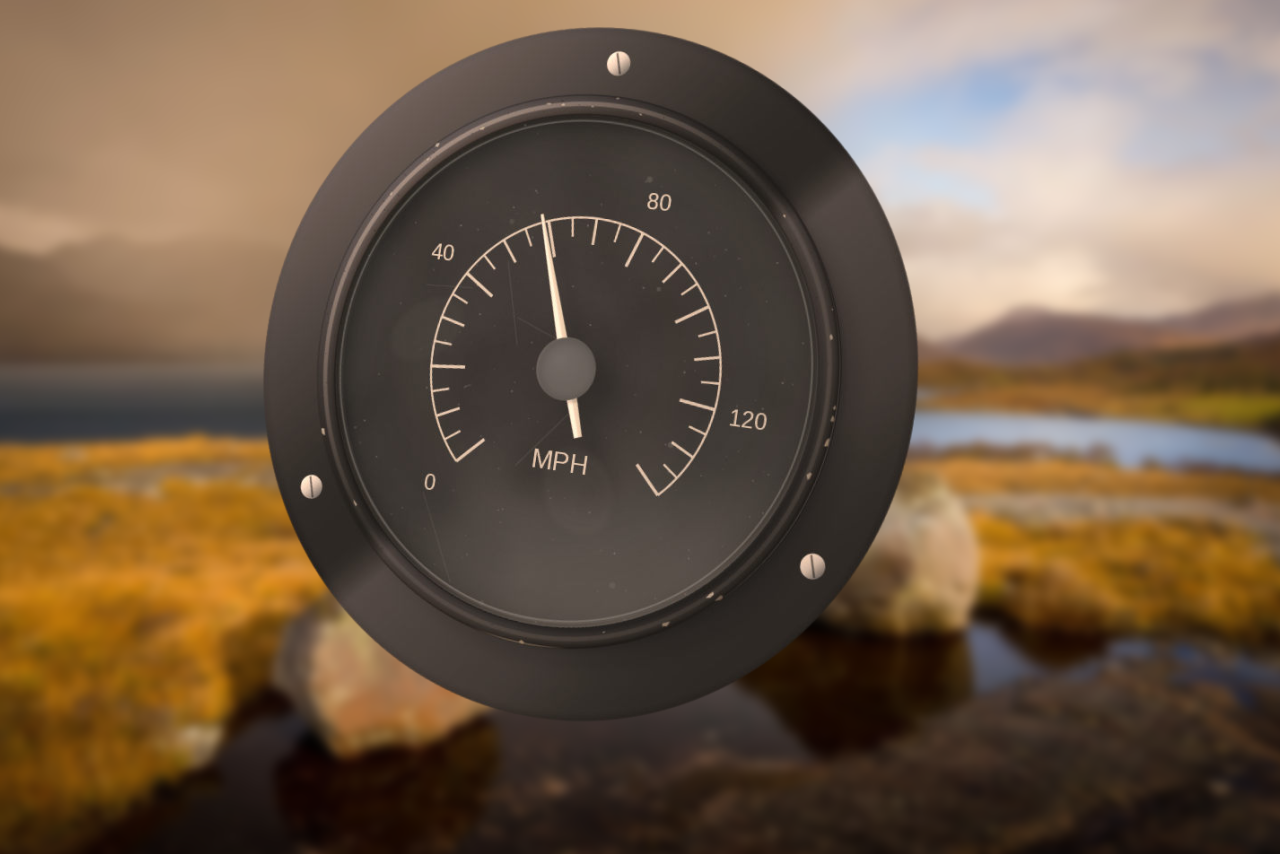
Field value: value=60 unit=mph
